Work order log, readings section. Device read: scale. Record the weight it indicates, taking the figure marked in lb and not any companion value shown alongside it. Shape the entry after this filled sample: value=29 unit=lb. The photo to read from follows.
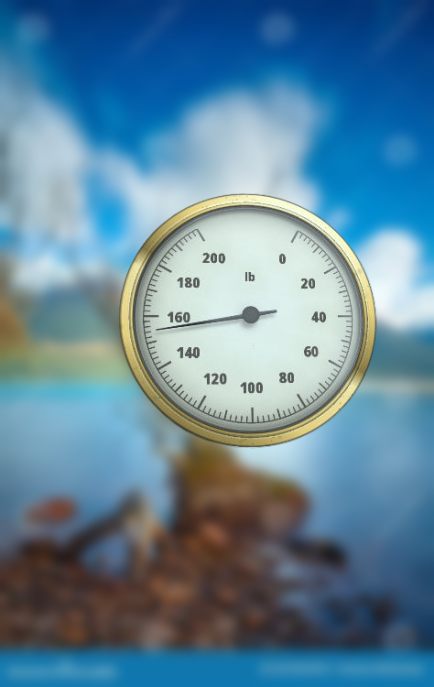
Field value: value=154 unit=lb
